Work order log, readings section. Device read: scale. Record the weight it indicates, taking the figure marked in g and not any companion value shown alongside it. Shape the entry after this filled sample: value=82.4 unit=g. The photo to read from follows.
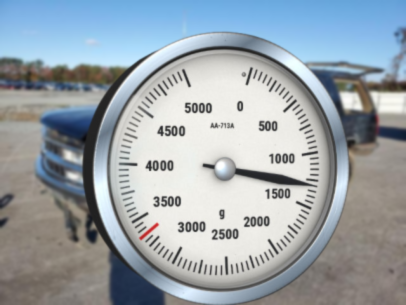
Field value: value=1300 unit=g
